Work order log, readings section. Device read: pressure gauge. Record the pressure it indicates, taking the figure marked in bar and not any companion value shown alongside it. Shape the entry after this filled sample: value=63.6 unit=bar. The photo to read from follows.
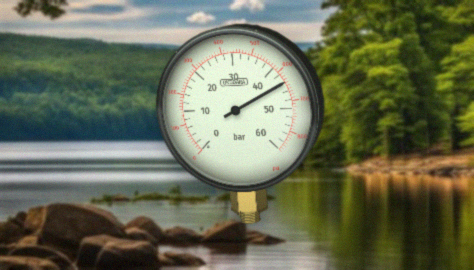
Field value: value=44 unit=bar
